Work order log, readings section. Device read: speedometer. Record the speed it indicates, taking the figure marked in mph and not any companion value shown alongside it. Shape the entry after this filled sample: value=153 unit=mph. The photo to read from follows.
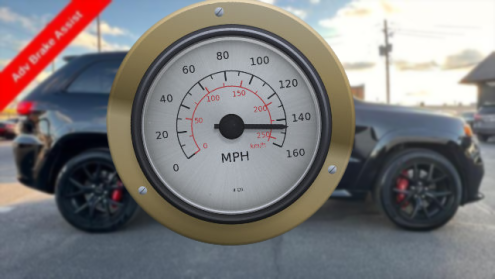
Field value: value=145 unit=mph
